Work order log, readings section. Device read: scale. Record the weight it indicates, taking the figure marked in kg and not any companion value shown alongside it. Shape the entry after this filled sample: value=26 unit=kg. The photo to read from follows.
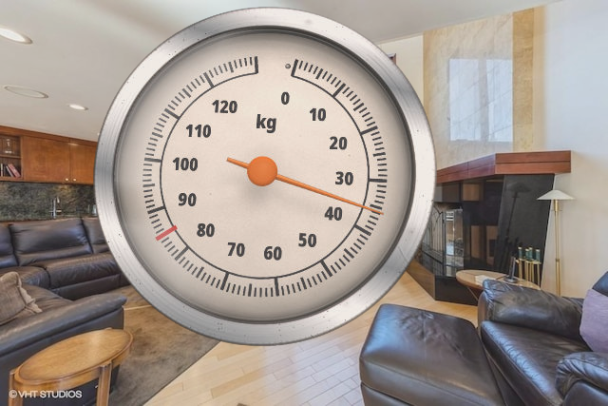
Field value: value=36 unit=kg
